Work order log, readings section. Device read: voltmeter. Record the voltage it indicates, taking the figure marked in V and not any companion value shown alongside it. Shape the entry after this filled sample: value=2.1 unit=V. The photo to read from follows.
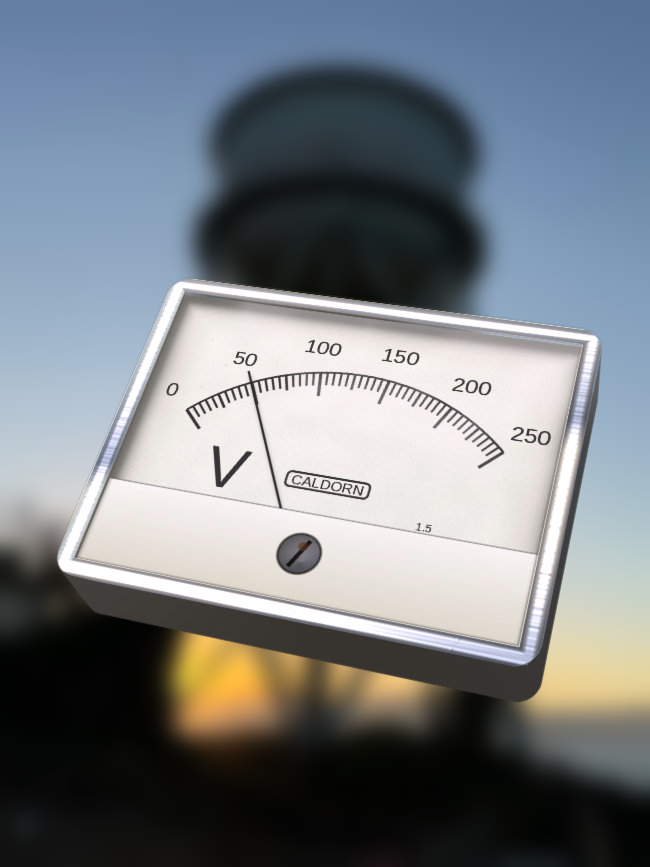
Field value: value=50 unit=V
